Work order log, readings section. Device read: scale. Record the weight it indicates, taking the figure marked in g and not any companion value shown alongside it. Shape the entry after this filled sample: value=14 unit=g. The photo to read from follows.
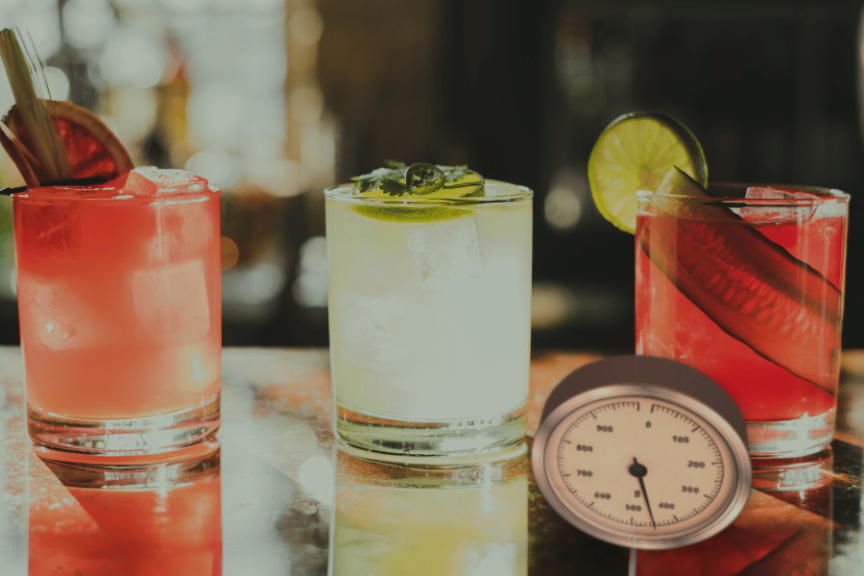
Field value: value=450 unit=g
